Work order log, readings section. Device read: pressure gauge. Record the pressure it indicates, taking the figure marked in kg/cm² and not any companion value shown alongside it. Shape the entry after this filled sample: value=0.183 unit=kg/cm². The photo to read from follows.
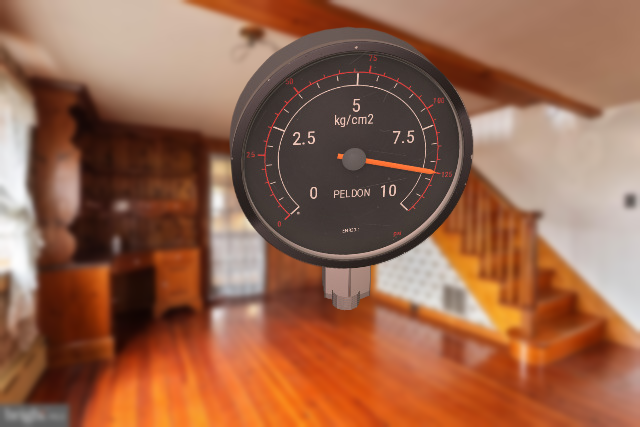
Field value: value=8.75 unit=kg/cm²
